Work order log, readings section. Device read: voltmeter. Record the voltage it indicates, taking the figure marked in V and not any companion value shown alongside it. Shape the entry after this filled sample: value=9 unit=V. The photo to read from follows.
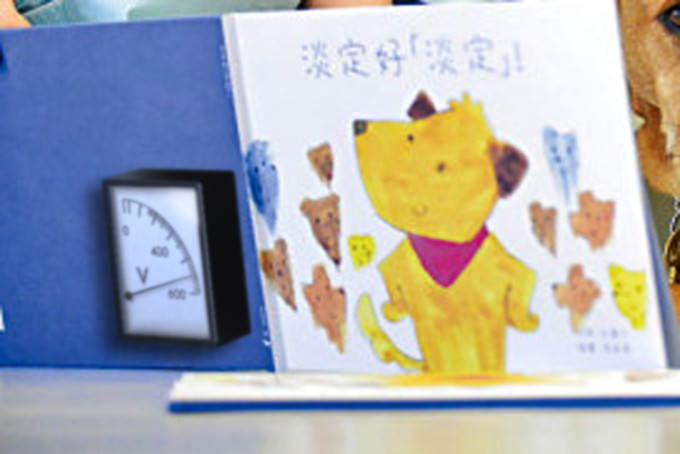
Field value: value=550 unit=V
